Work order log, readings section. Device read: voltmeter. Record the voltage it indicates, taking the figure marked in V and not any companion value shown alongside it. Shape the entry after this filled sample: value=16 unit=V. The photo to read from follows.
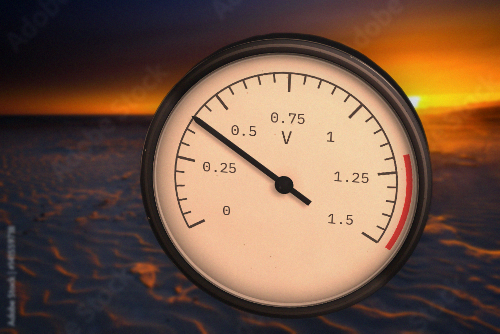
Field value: value=0.4 unit=V
